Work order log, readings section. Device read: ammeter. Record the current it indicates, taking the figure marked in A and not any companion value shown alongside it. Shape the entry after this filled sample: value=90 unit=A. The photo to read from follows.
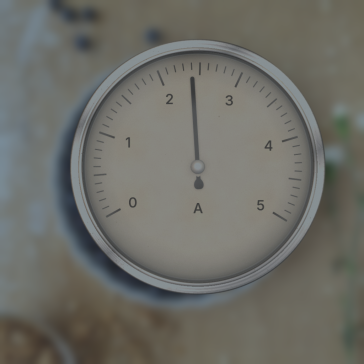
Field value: value=2.4 unit=A
